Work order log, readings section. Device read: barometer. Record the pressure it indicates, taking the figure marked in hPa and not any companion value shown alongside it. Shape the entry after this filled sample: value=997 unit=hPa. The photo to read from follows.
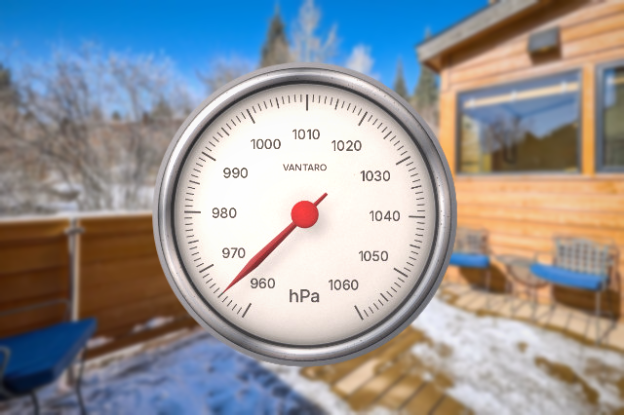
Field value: value=965 unit=hPa
